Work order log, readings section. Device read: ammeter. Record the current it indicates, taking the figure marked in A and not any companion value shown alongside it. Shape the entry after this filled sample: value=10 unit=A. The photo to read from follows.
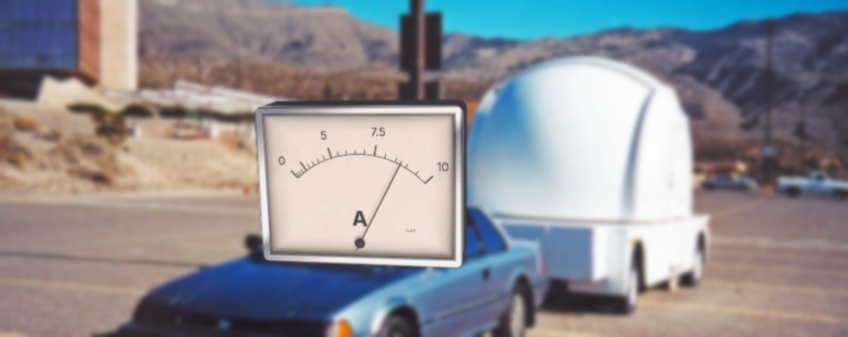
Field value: value=8.75 unit=A
